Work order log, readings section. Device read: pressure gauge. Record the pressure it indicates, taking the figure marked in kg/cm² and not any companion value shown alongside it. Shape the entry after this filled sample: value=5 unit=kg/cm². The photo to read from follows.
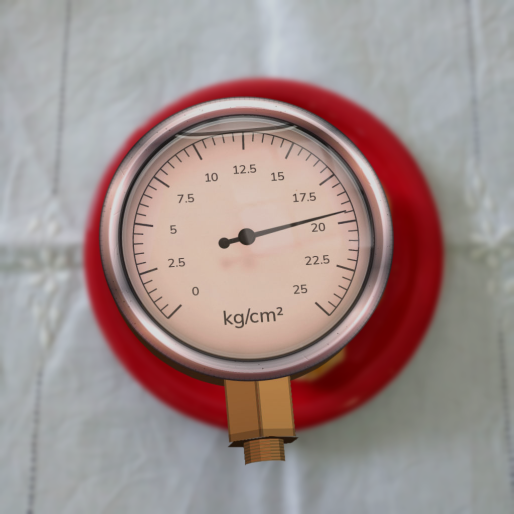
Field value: value=19.5 unit=kg/cm²
